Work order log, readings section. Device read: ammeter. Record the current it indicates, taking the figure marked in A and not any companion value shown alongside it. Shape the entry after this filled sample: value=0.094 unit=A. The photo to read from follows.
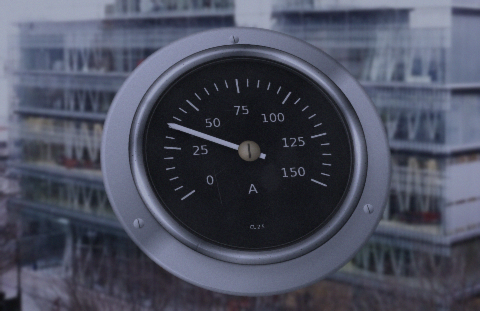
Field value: value=35 unit=A
